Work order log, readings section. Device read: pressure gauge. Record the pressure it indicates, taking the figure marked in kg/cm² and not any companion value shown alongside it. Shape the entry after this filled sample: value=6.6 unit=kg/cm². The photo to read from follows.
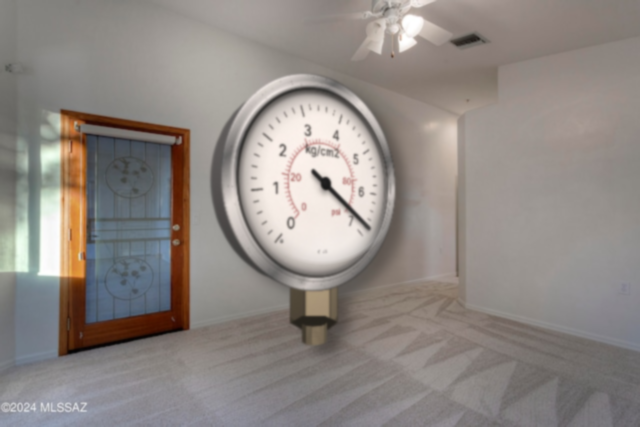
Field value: value=6.8 unit=kg/cm²
